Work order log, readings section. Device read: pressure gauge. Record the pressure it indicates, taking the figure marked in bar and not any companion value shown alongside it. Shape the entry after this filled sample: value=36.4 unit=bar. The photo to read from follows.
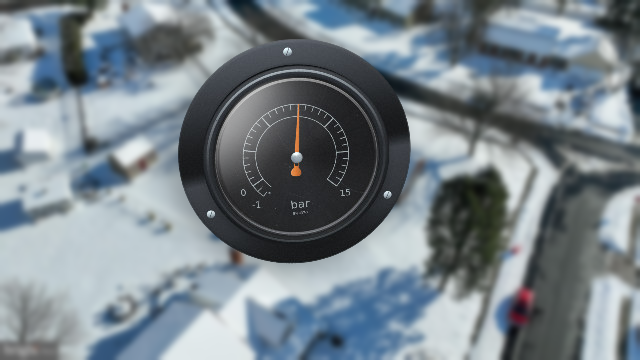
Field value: value=7.5 unit=bar
